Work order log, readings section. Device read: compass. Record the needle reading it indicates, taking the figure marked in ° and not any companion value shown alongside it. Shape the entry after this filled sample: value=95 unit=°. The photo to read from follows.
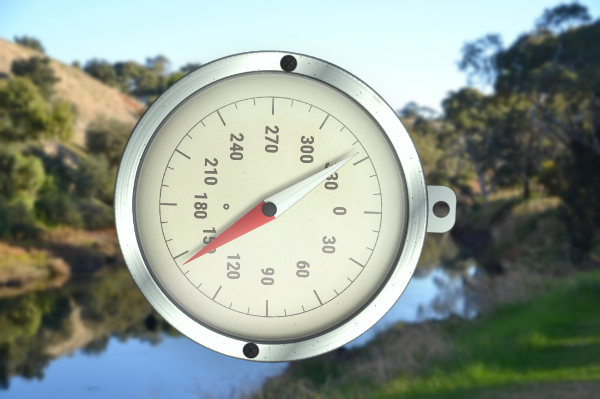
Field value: value=145 unit=°
